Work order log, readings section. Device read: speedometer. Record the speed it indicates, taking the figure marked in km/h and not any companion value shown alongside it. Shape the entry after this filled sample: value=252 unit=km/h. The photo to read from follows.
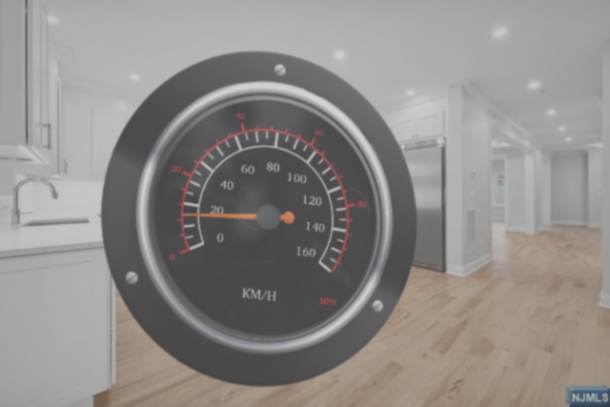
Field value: value=15 unit=km/h
